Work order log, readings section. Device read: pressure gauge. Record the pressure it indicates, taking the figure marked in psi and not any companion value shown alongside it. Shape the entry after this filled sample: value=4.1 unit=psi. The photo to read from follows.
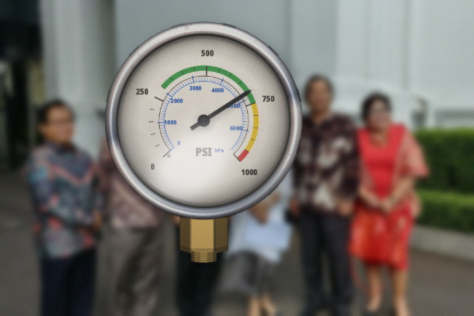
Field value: value=700 unit=psi
